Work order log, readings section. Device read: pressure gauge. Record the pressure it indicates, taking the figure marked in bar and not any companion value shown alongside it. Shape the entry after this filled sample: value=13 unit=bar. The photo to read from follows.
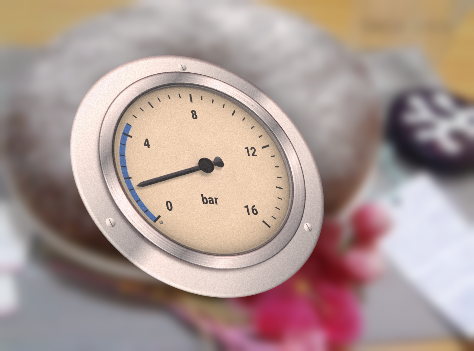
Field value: value=1.5 unit=bar
